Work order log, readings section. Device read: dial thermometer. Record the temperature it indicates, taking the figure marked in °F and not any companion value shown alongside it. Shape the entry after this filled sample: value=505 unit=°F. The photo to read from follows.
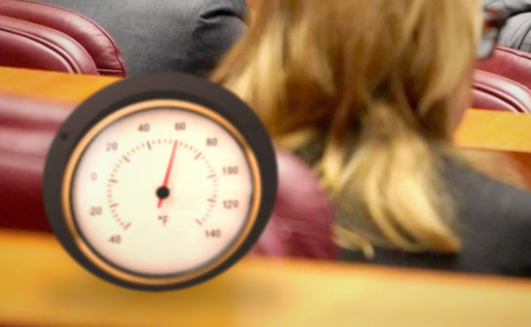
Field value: value=60 unit=°F
